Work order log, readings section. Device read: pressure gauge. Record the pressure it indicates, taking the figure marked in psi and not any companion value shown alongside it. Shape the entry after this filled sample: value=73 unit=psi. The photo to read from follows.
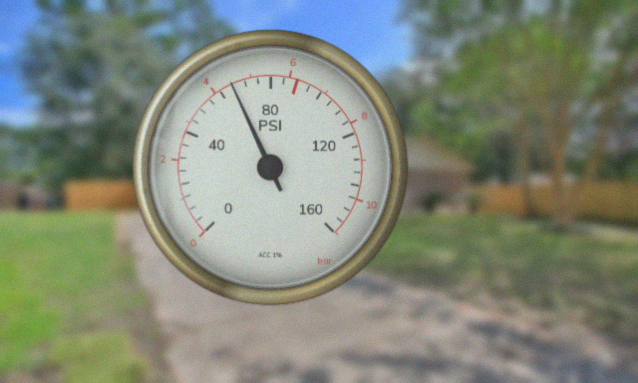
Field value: value=65 unit=psi
